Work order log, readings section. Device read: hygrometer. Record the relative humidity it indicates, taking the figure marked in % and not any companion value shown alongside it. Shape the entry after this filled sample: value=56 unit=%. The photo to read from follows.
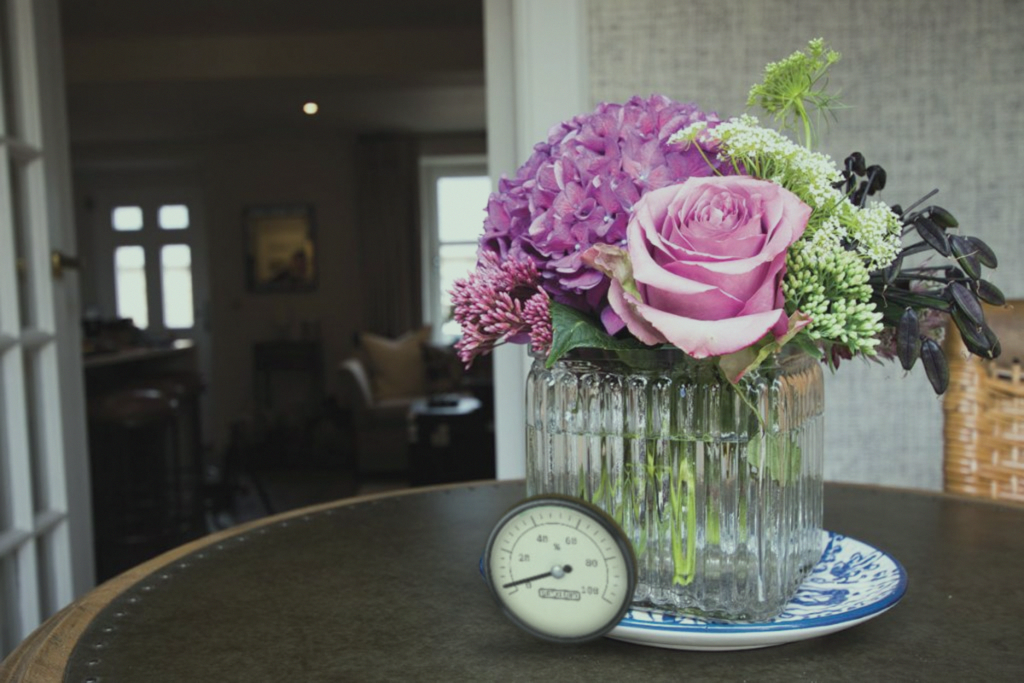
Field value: value=4 unit=%
